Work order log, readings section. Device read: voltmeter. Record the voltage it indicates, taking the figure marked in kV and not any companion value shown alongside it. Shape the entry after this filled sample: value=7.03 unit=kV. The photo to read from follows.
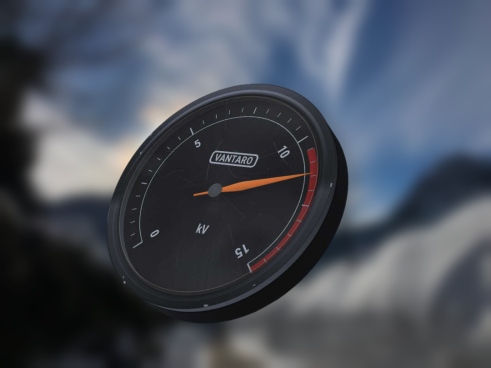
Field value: value=11.5 unit=kV
